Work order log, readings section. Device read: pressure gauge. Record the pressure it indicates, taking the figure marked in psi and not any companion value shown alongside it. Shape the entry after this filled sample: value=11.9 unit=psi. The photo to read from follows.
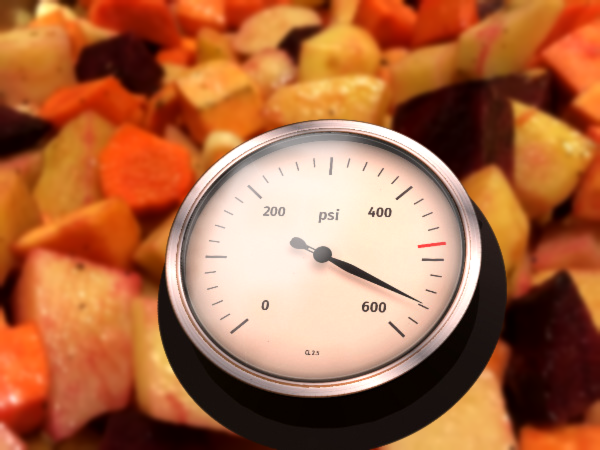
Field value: value=560 unit=psi
